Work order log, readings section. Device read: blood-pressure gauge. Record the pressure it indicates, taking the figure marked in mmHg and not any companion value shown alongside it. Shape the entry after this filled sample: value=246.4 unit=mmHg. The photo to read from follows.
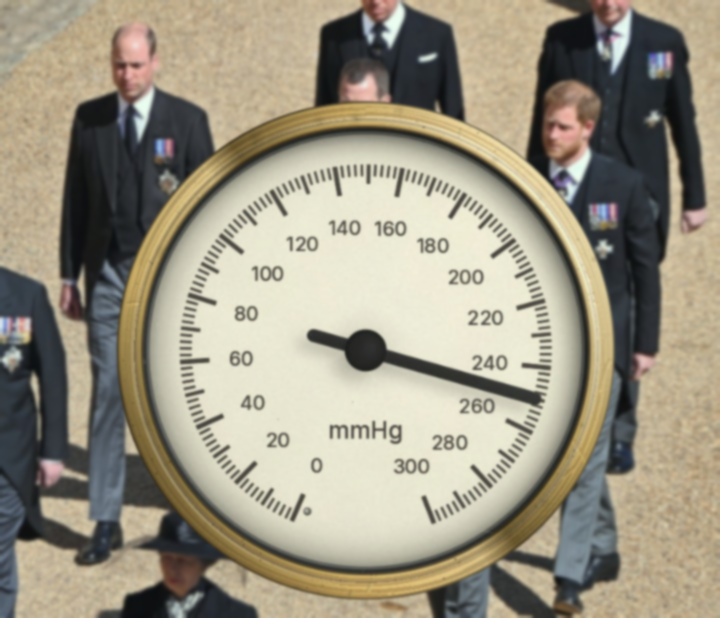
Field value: value=250 unit=mmHg
